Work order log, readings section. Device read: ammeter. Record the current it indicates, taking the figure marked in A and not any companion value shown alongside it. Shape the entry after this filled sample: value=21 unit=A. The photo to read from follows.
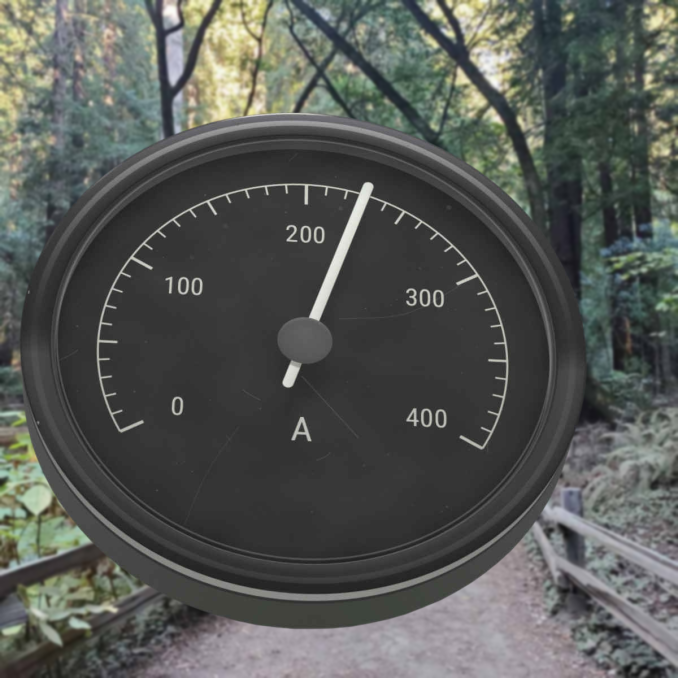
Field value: value=230 unit=A
